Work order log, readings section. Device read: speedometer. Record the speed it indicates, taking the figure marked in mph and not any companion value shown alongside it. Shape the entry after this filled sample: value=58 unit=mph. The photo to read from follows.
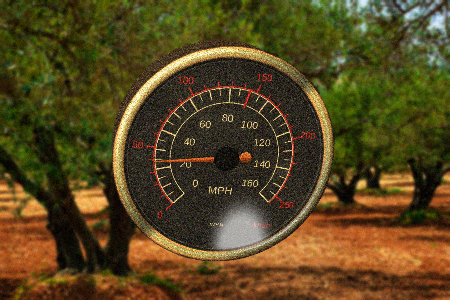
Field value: value=25 unit=mph
